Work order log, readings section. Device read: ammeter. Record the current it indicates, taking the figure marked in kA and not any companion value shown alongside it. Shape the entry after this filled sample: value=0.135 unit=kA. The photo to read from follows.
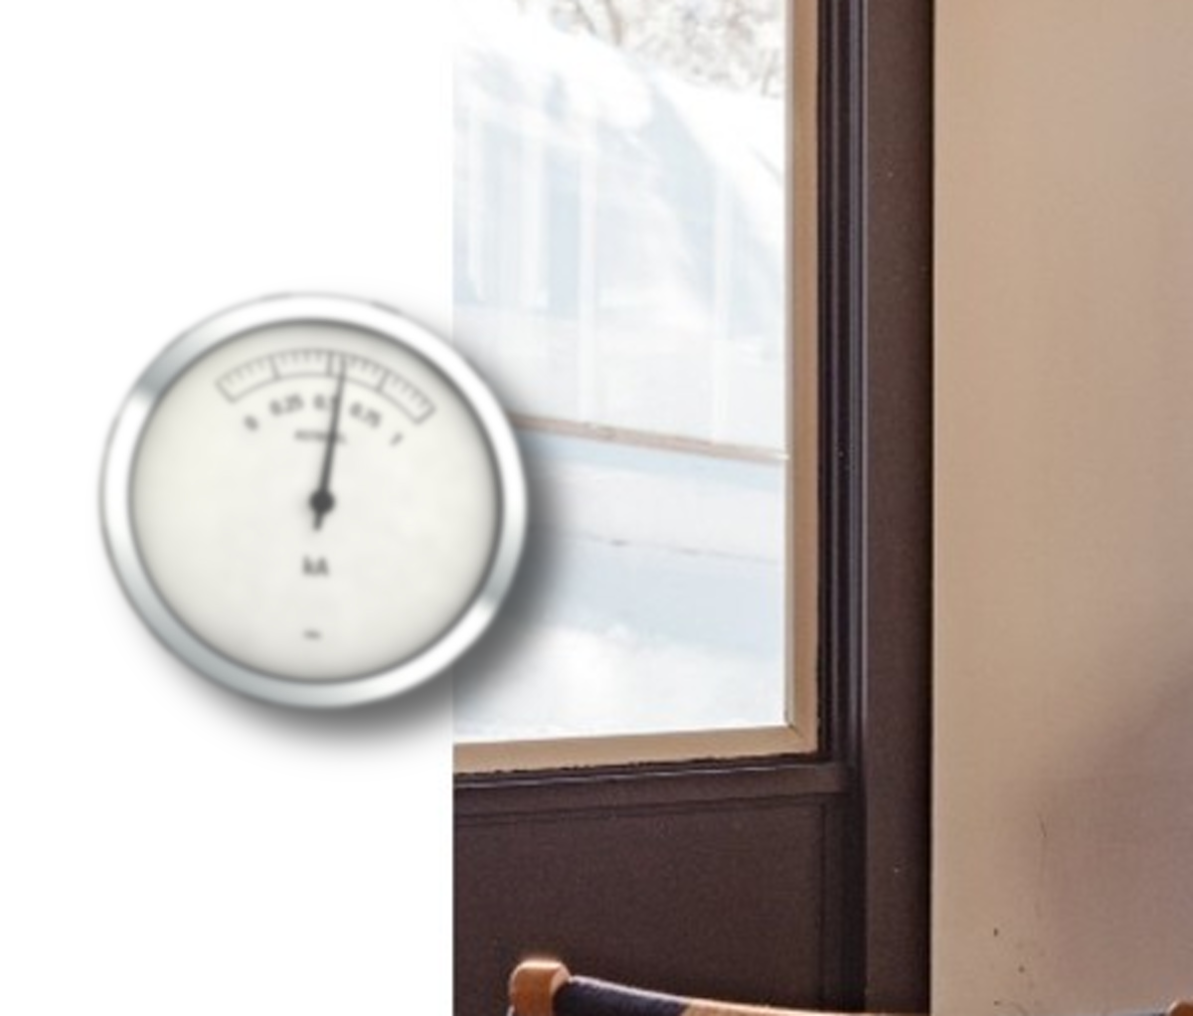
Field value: value=0.55 unit=kA
